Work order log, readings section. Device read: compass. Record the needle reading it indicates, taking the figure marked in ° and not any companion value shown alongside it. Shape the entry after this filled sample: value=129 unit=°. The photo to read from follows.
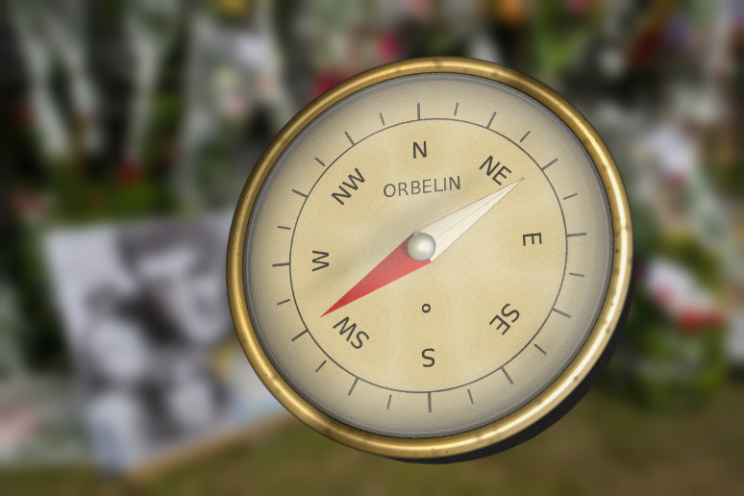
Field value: value=240 unit=°
